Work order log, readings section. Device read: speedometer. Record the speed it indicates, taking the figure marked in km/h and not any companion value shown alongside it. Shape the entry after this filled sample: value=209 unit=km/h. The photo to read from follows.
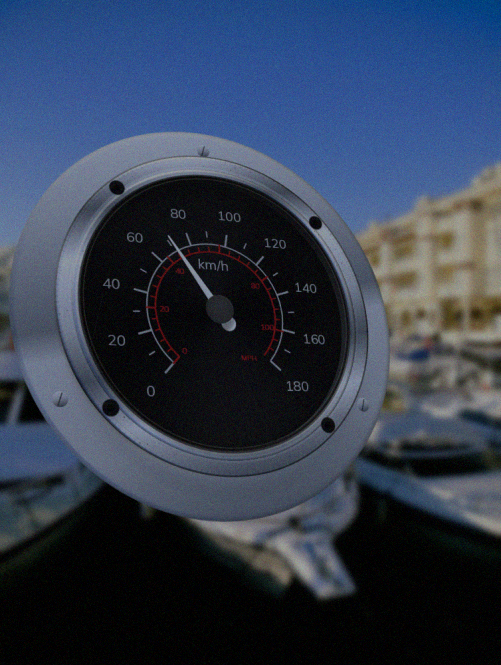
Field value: value=70 unit=km/h
